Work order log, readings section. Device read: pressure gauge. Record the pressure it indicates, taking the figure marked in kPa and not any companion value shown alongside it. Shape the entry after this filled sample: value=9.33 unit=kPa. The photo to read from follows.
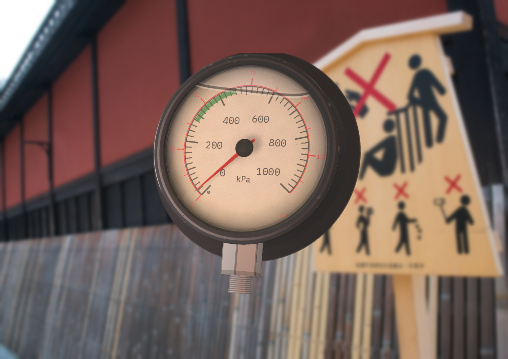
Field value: value=20 unit=kPa
